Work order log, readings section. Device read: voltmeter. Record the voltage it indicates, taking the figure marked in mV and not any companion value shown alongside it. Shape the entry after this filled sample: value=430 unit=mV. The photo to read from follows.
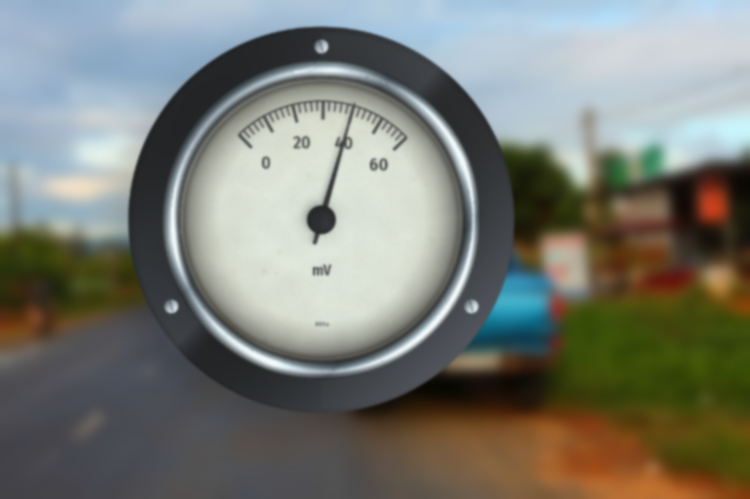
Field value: value=40 unit=mV
